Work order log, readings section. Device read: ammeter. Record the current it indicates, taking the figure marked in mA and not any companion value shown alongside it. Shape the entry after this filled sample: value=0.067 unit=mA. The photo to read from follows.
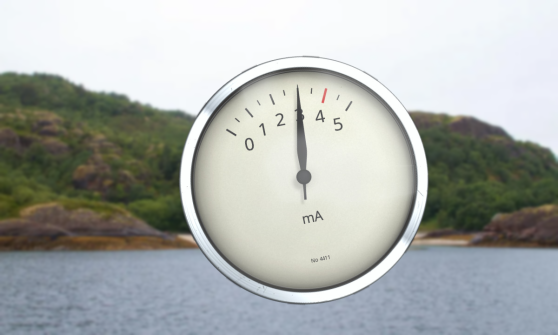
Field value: value=3 unit=mA
